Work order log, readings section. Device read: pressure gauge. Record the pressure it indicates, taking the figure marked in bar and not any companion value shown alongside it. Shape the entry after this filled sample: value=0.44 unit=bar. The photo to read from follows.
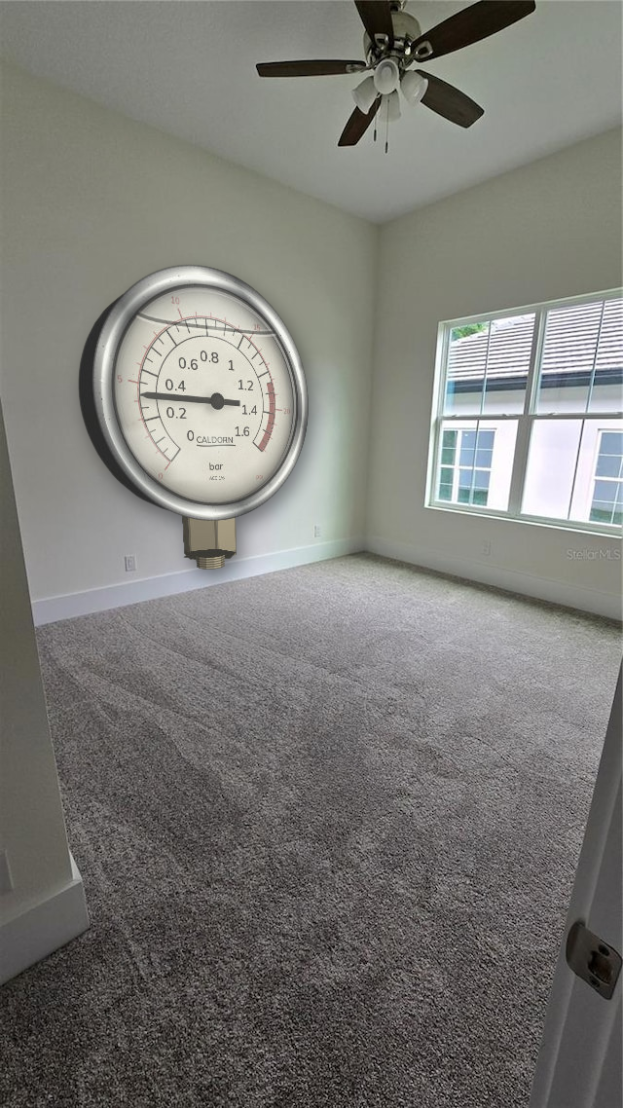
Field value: value=0.3 unit=bar
